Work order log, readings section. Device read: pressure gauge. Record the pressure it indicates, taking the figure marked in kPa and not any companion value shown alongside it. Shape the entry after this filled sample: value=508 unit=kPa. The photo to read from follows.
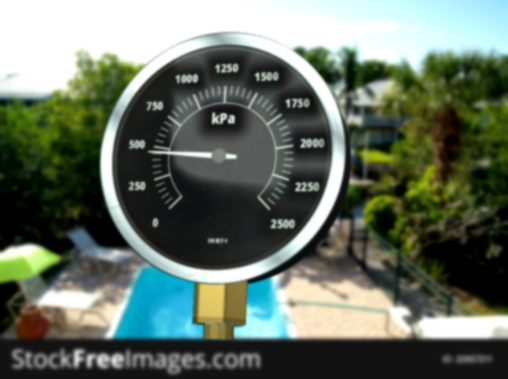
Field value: value=450 unit=kPa
